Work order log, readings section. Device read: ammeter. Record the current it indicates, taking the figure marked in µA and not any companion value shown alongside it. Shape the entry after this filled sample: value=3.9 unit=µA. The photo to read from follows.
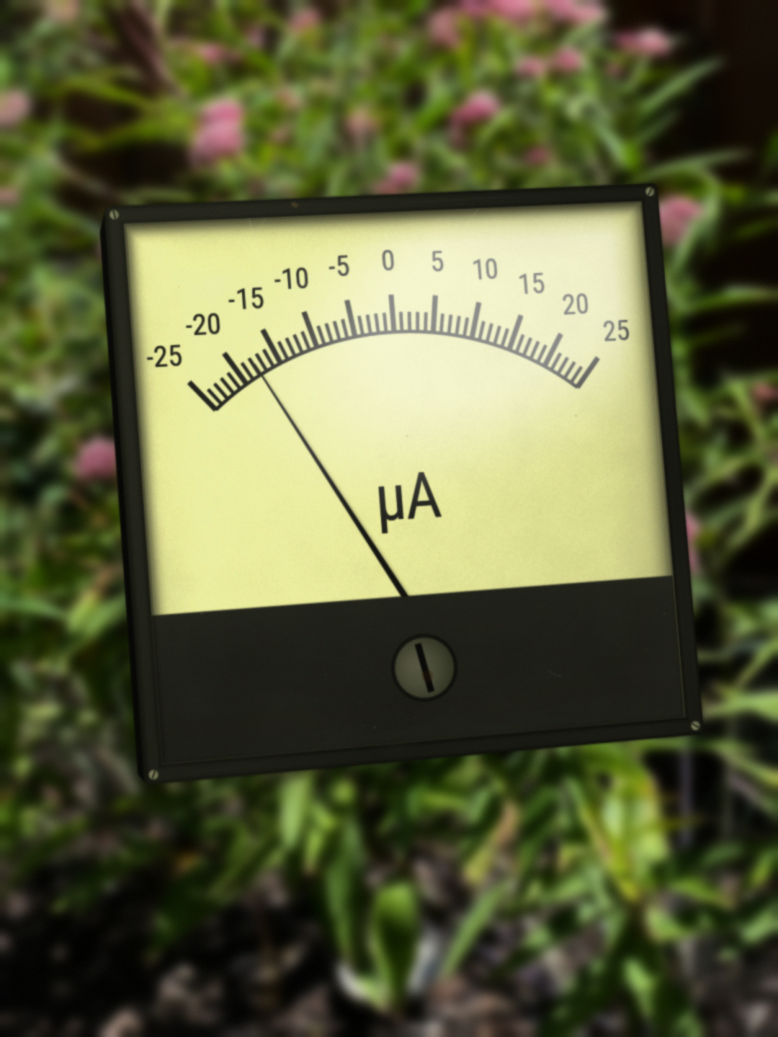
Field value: value=-18 unit=µA
